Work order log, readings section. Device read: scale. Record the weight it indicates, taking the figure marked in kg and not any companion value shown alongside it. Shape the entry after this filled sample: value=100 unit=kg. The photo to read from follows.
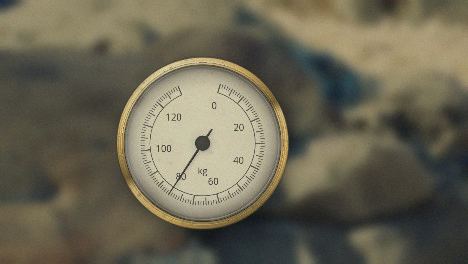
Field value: value=80 unit=kg
